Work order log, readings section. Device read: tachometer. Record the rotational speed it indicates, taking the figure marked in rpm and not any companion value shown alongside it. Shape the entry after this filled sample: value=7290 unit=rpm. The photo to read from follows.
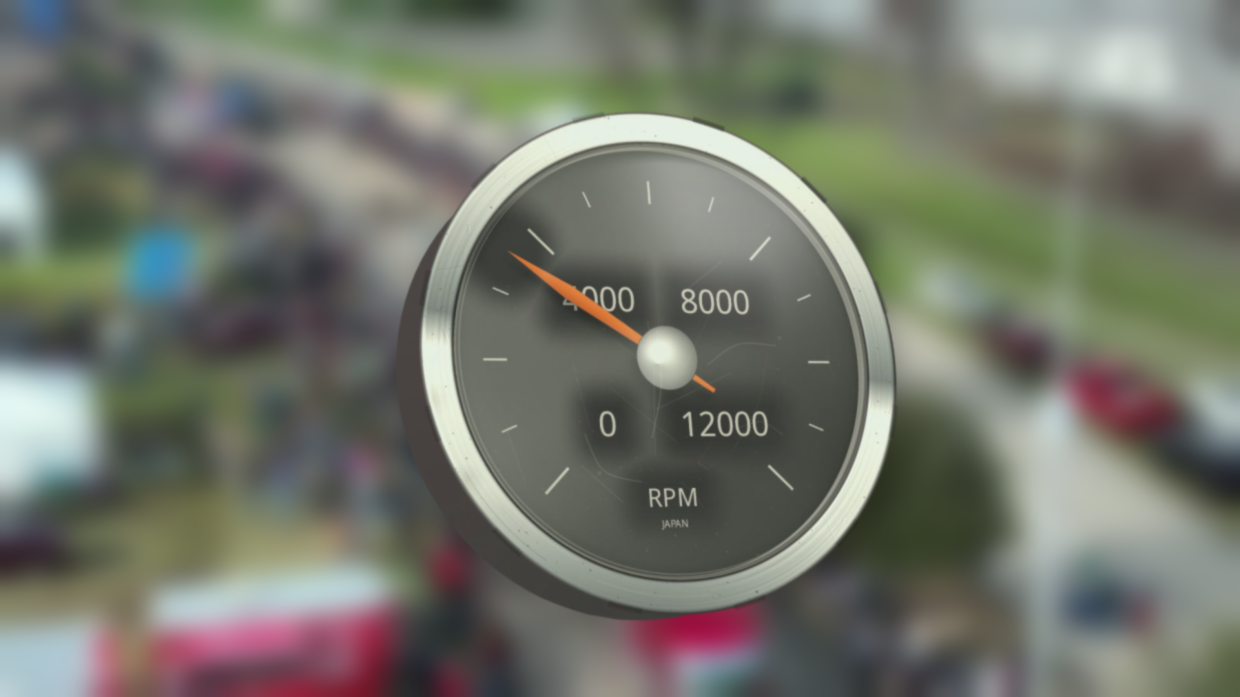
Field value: value=3500 unit=rpm
